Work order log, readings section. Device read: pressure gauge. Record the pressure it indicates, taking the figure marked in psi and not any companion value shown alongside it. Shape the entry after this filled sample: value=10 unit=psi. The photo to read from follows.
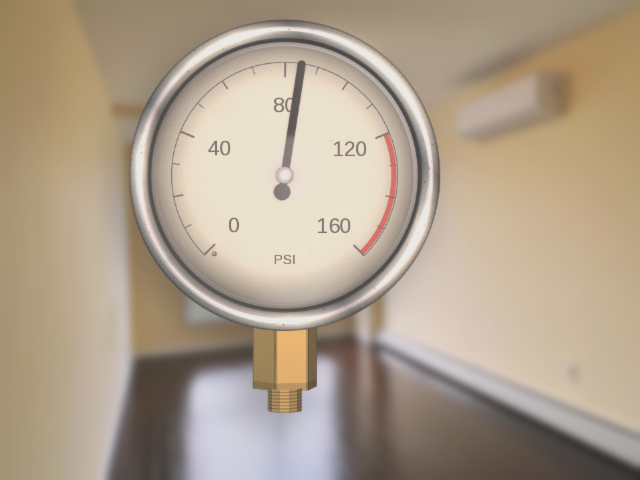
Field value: value=85 unit=psi
